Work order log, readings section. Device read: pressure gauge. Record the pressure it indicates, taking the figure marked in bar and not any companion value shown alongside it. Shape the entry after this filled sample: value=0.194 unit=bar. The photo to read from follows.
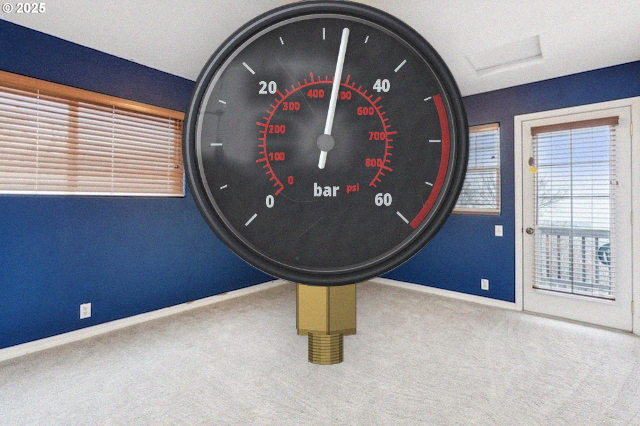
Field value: value=32.5 unit=bar
